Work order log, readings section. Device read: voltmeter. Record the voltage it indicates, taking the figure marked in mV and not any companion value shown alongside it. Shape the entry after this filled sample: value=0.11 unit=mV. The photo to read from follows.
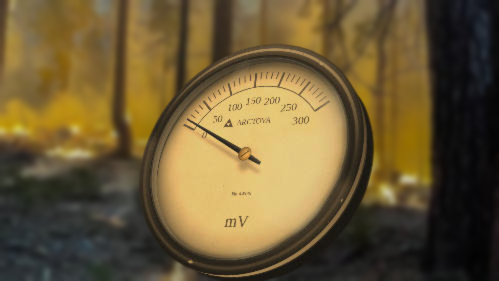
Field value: value=10 unit=mV
